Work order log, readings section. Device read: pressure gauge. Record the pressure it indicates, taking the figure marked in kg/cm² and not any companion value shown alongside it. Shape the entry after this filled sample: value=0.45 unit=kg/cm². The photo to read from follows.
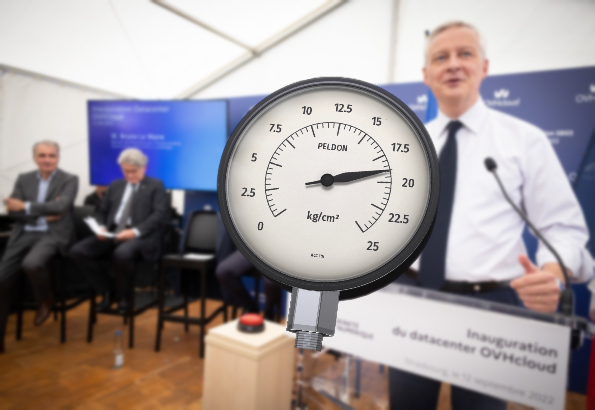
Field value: value=19 unit=kg/cm²
